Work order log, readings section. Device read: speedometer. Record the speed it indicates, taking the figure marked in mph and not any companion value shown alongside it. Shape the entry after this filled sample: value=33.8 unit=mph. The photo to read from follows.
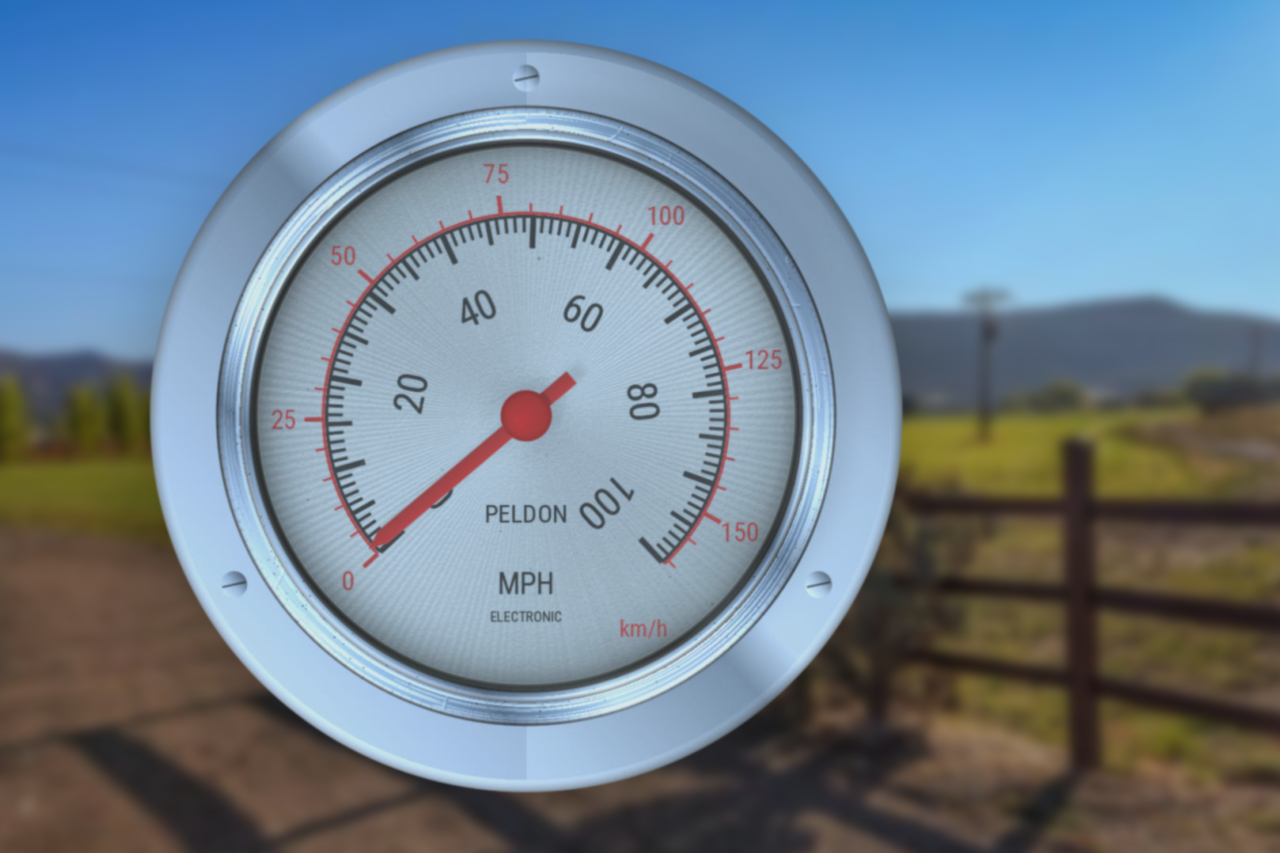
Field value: value=1 unit=mph
